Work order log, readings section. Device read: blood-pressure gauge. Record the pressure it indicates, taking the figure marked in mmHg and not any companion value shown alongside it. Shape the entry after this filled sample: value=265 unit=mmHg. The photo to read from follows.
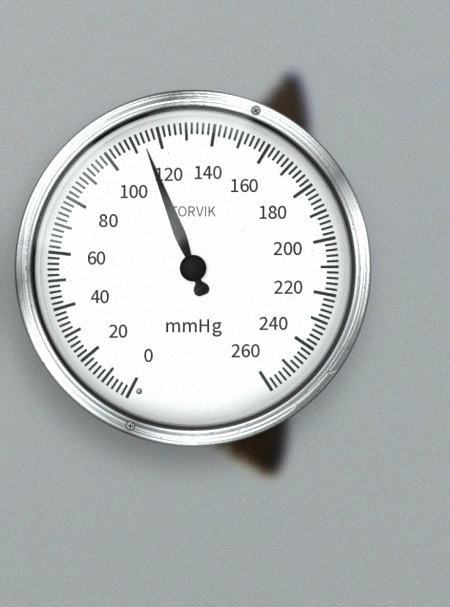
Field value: value=114 unit=mmHg
